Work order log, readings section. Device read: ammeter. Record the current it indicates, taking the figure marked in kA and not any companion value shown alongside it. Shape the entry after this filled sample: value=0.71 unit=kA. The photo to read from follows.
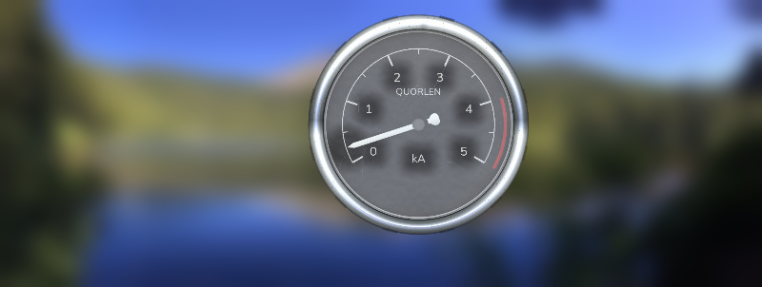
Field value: value=0.25 unit=kA
